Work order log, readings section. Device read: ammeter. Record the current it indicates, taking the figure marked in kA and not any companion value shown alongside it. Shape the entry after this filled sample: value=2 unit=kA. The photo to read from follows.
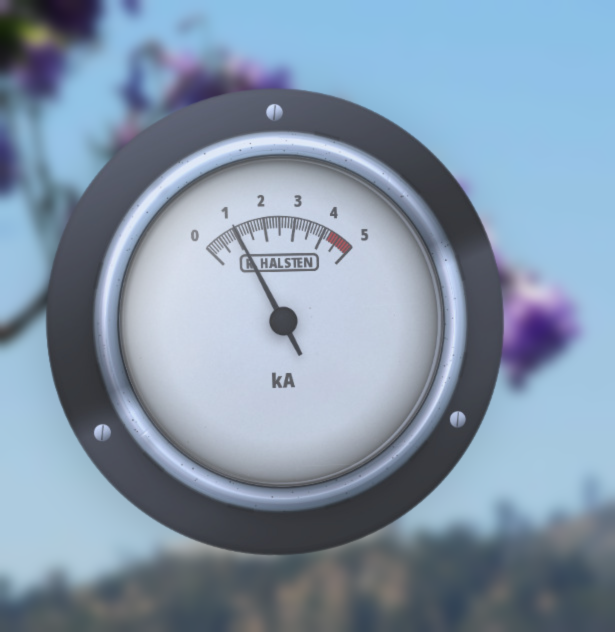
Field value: value=1 unit=kA
